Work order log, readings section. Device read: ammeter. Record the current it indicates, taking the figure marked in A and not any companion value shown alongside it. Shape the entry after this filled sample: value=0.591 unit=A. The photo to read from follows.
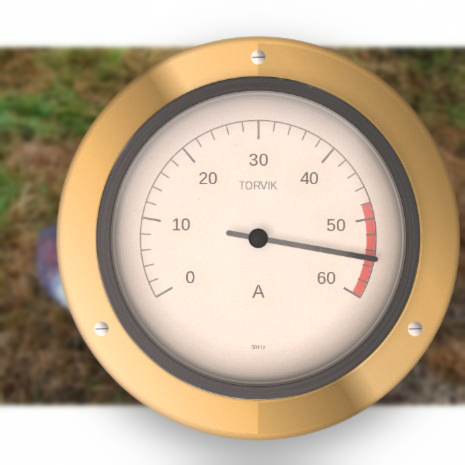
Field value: value=55 unit=A
